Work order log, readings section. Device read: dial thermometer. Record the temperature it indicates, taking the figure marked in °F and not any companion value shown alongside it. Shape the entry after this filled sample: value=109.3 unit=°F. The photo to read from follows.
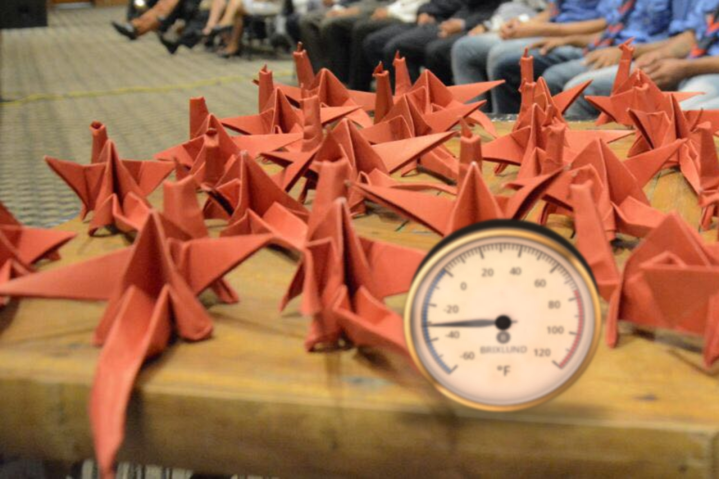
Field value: value=-30 unit=°F
